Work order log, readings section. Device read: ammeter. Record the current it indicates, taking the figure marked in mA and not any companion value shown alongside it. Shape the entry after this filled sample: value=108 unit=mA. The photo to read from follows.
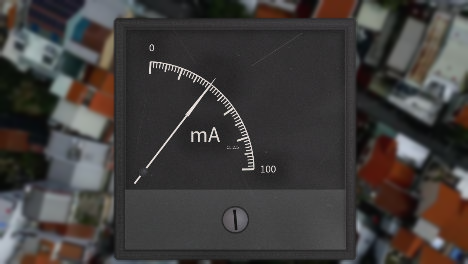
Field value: value=40 unit=mA
